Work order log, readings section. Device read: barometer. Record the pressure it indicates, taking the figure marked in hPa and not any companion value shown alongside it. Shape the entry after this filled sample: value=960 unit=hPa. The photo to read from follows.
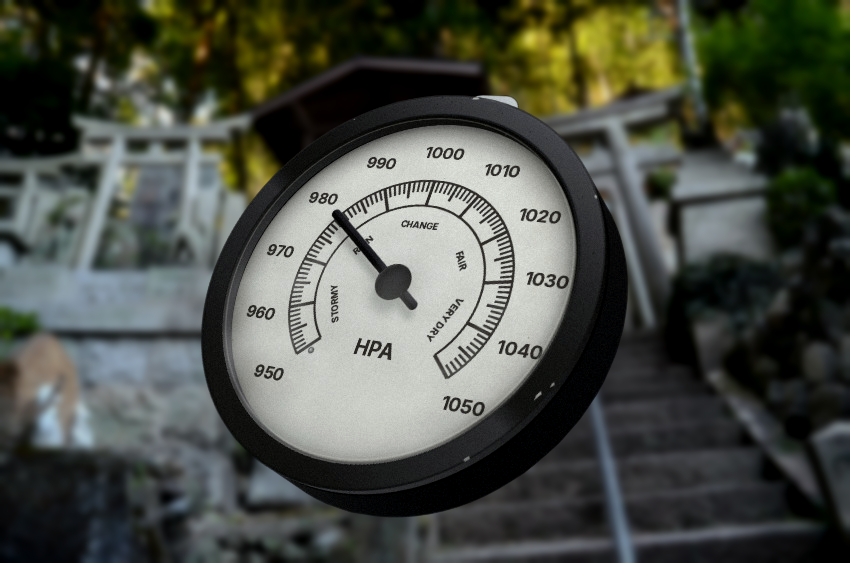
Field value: value=980 unit=hPa
